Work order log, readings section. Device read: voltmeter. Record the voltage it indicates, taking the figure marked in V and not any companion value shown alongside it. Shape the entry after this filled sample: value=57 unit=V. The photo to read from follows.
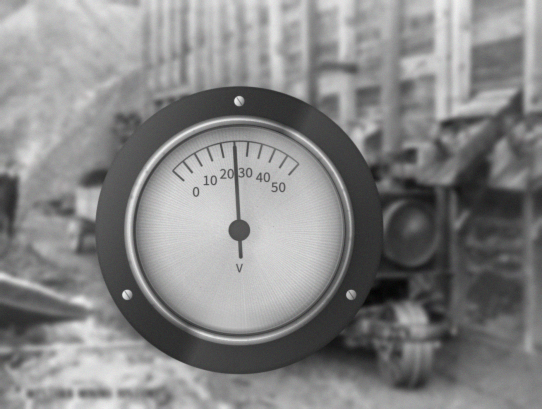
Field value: value=25 unit=V
